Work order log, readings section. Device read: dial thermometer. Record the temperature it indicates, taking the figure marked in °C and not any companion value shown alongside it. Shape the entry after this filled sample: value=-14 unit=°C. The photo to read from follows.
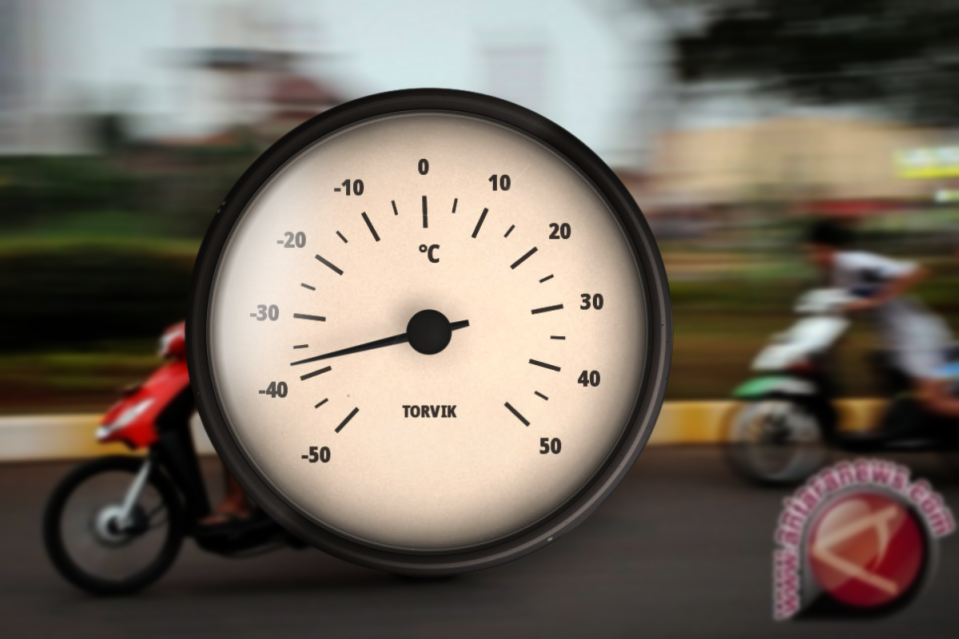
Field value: value=-37.5 unit=°C
